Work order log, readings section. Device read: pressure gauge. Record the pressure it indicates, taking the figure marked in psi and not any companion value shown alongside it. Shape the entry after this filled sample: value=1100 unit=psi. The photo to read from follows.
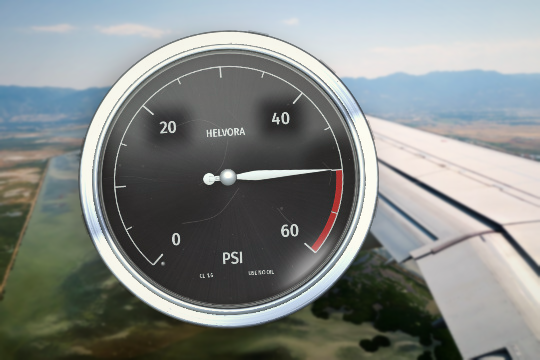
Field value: value=50 unit=psi
